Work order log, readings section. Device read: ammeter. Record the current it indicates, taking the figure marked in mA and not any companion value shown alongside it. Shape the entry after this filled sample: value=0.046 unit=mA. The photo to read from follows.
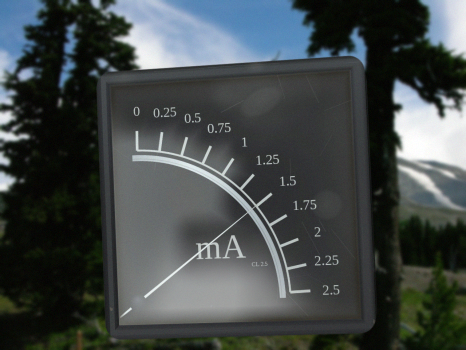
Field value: value=1.5 unit=mA
